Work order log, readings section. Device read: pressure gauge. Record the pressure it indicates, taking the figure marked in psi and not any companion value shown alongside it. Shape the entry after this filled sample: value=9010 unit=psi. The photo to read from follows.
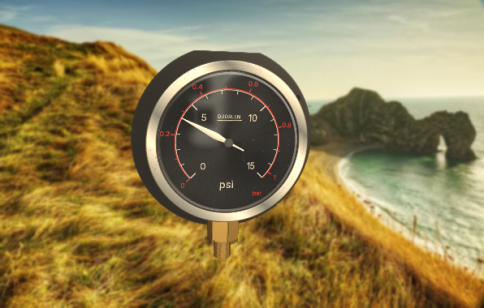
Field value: value=4 unit=psi
